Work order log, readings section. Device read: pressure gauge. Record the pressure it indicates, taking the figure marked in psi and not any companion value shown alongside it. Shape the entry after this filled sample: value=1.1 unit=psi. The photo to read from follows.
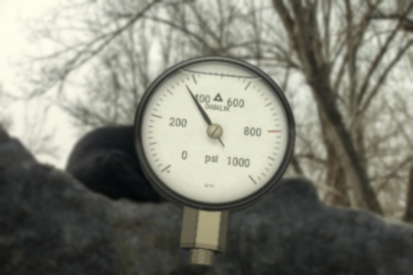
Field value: value=360 unit=psi
